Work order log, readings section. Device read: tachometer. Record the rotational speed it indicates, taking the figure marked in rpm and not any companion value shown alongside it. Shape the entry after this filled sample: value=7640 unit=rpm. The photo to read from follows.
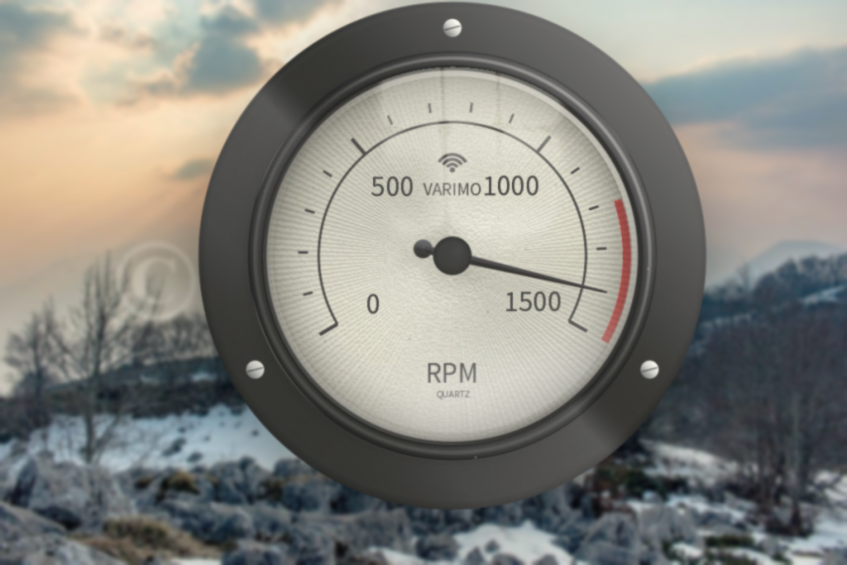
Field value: value=1400 unit=rpm
